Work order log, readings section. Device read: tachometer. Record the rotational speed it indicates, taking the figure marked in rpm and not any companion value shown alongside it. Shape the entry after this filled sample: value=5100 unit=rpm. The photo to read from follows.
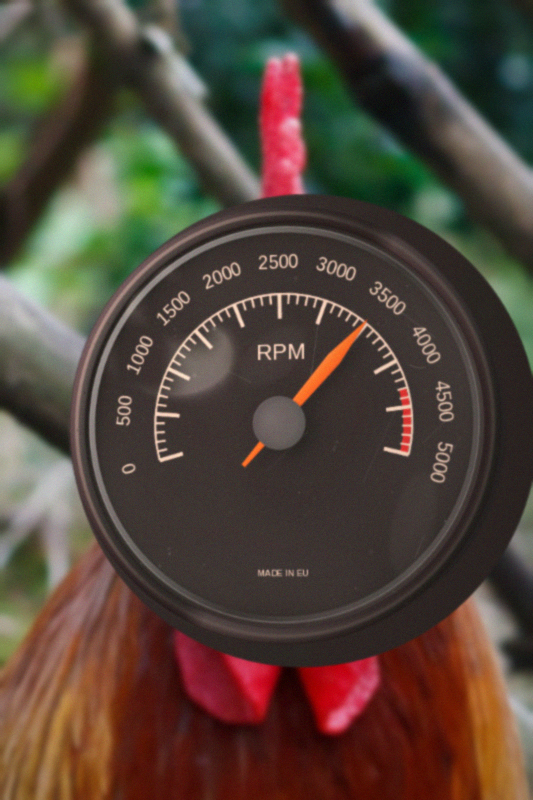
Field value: value=3500 unit=rpm
